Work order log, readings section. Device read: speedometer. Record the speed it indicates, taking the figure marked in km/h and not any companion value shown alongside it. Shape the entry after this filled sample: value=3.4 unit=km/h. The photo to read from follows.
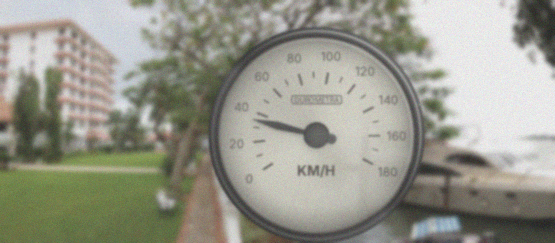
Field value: value=35 unit=km/h
